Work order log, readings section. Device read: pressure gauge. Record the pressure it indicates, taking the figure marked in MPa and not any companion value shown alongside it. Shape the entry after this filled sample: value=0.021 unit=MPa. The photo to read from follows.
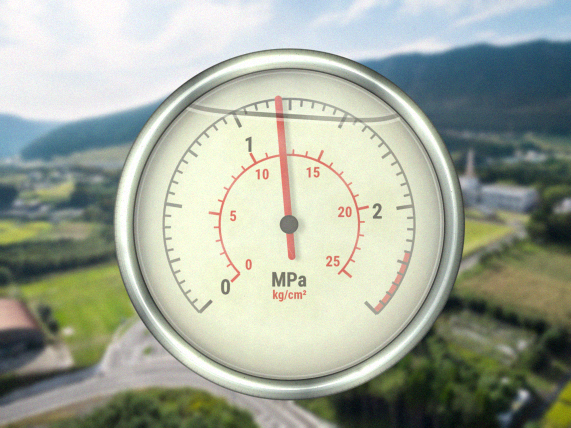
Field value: value=1.2 unit=MPa
